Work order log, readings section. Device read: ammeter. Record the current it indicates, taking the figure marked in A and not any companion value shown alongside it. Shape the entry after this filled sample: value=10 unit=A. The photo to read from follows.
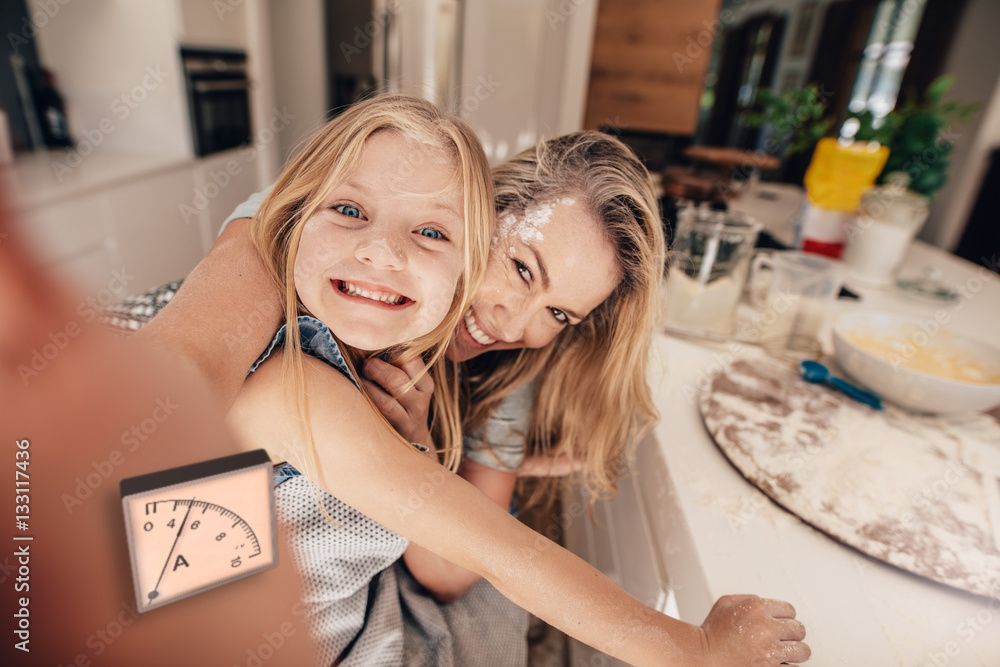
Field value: value=5 unit=A
